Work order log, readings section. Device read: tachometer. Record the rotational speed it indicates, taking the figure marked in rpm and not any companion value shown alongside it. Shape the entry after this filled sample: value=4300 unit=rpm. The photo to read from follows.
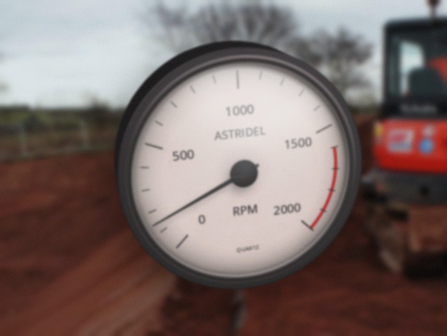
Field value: value=150 unit=rpm
